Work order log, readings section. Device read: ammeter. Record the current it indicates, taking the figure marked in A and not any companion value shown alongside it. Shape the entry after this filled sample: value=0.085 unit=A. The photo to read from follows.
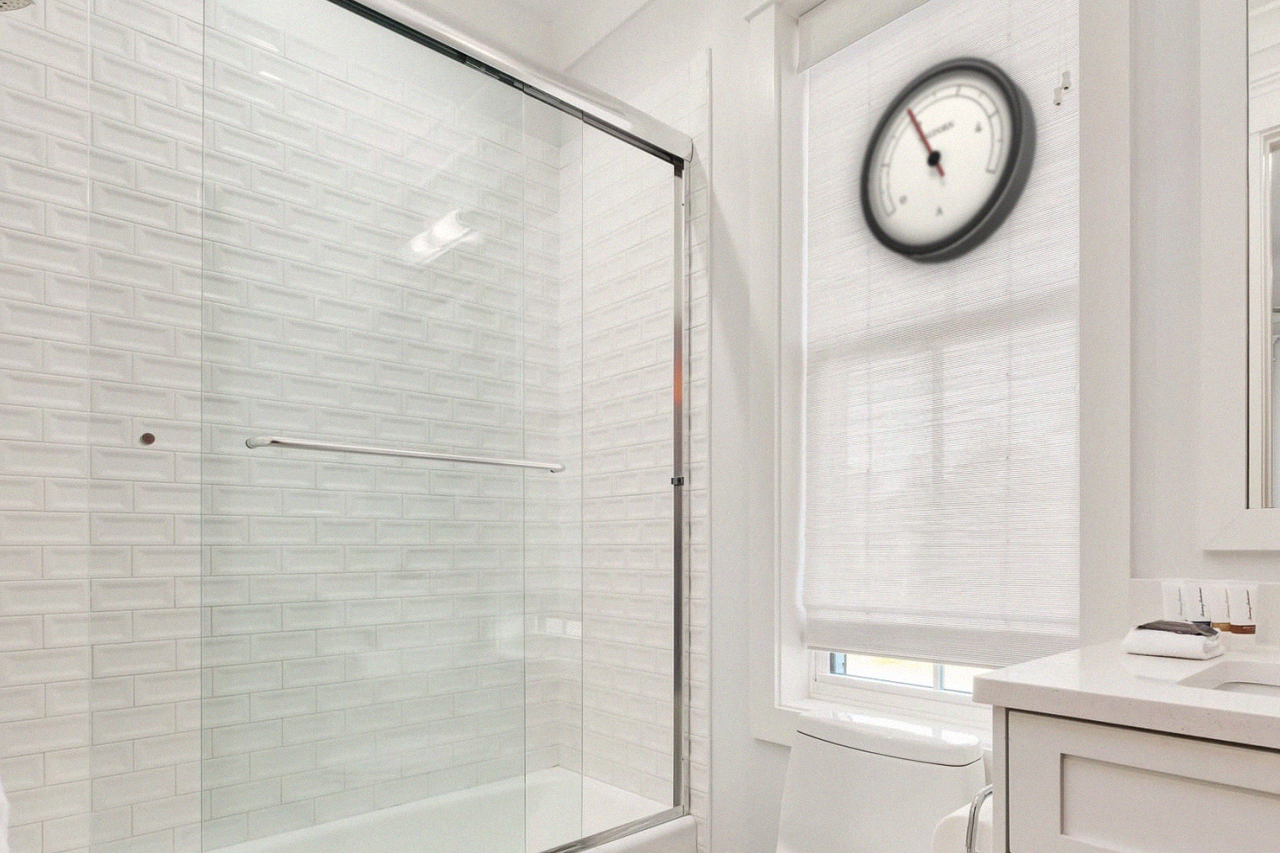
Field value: value=2 unit=A
